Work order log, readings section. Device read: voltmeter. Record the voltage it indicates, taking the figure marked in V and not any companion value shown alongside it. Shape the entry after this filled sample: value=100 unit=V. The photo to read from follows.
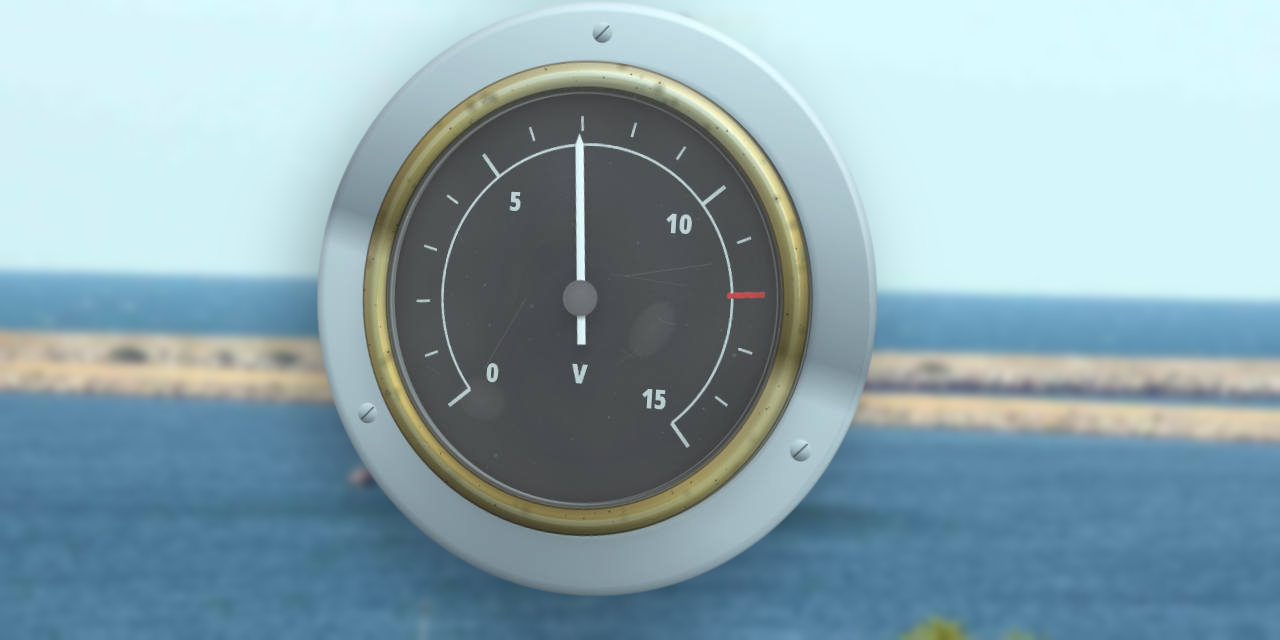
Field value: value=7 unit=V
